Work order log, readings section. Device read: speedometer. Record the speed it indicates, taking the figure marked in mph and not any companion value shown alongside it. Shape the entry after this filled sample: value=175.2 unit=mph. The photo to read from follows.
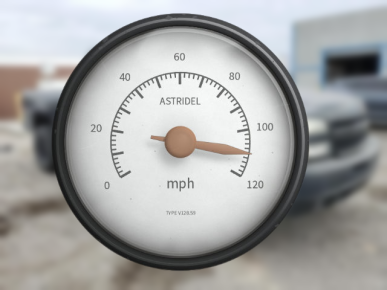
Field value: value=110 unit=mph
